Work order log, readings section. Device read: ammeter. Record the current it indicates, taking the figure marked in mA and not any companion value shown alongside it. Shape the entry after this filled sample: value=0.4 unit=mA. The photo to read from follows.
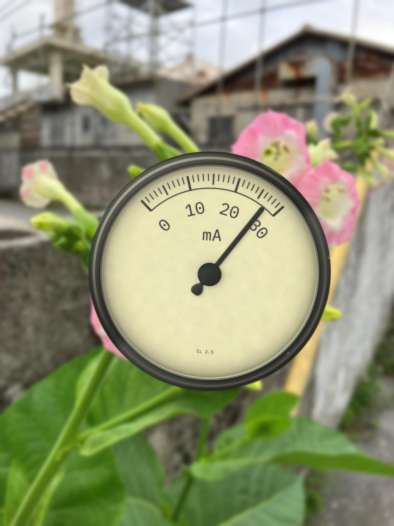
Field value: value=27 unit=mA
